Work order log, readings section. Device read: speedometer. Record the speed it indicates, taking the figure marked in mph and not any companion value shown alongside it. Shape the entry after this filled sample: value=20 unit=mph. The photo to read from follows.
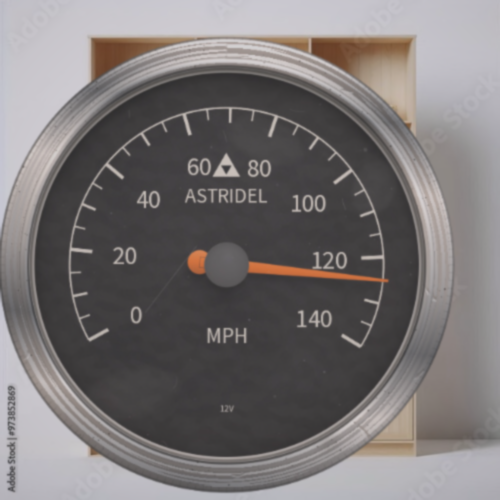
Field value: value=125 unit=mph
